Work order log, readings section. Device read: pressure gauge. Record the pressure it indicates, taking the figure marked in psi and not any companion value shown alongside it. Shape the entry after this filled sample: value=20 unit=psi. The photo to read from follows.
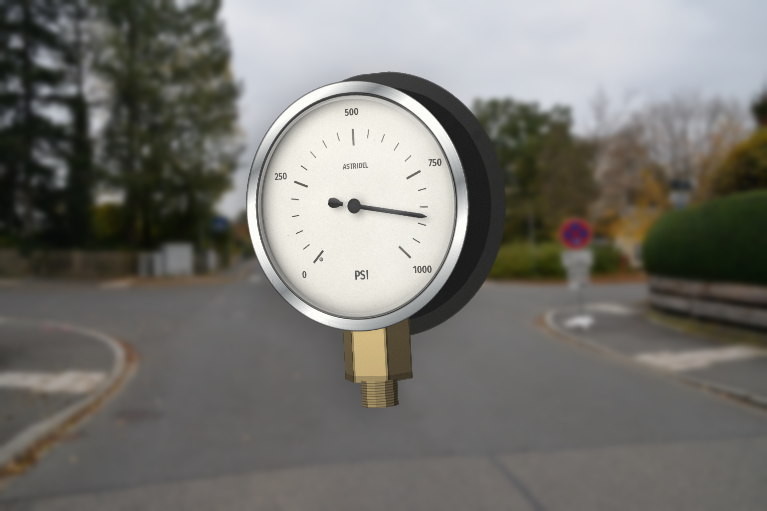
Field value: value=875 unit=psi
